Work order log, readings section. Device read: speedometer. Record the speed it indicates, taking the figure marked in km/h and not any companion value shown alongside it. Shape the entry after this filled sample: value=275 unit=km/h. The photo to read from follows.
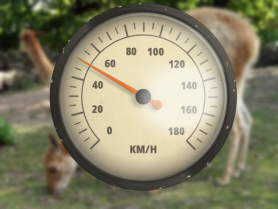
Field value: value=50 unit=km/h
